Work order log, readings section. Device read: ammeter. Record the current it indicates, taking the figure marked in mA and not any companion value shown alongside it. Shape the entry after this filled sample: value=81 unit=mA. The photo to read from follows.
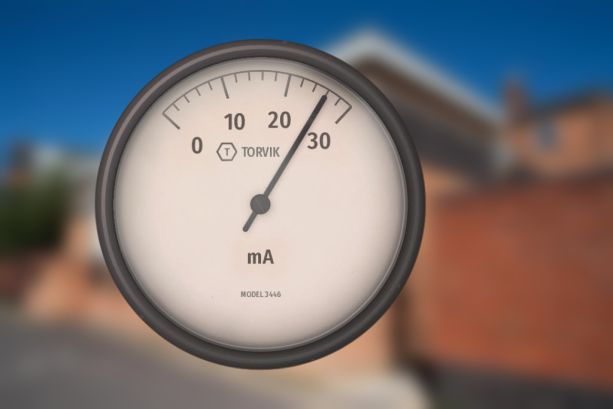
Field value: value=26 unit=mA
